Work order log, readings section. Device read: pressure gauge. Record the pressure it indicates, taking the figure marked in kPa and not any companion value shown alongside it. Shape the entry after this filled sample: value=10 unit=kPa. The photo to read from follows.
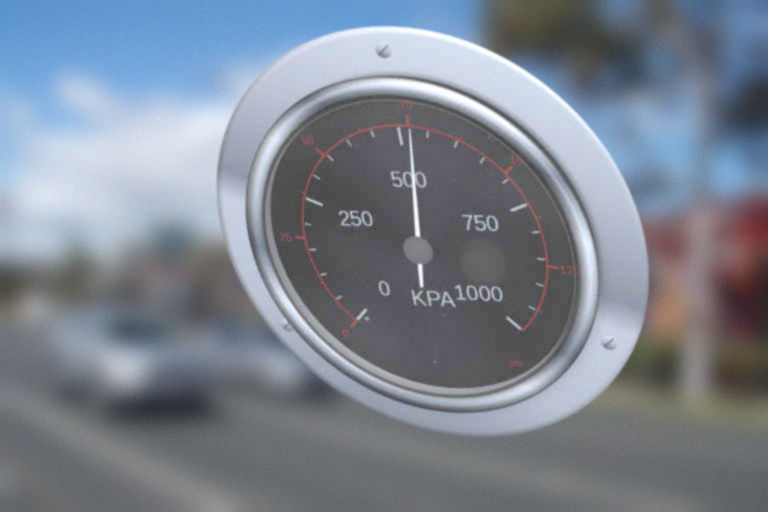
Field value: value=525 unit=kPa
